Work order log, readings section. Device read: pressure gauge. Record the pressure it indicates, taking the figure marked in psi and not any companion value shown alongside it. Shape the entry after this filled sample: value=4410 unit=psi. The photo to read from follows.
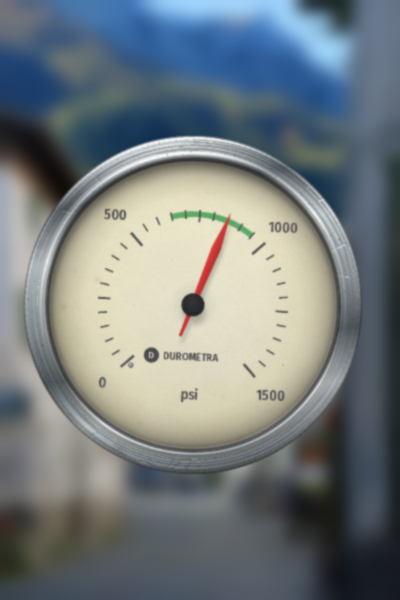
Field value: value=850 unit=psi
